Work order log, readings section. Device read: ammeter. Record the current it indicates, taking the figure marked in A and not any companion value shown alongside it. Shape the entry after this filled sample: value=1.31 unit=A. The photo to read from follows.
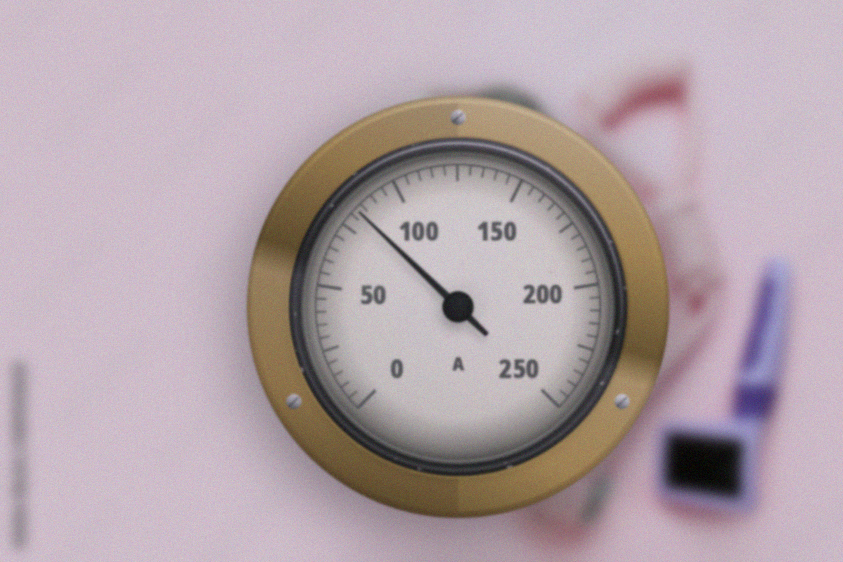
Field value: value=82.5 unit=A
